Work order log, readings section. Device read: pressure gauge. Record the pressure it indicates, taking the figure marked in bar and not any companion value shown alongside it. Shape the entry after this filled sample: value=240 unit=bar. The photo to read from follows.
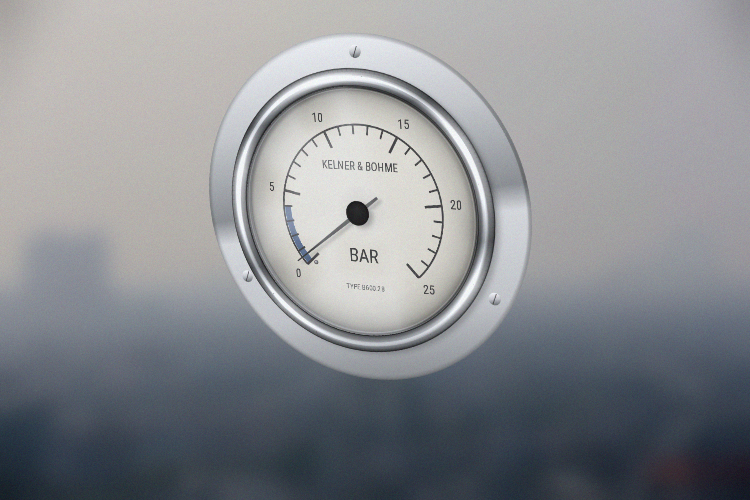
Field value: value=0.5 unit=bar
